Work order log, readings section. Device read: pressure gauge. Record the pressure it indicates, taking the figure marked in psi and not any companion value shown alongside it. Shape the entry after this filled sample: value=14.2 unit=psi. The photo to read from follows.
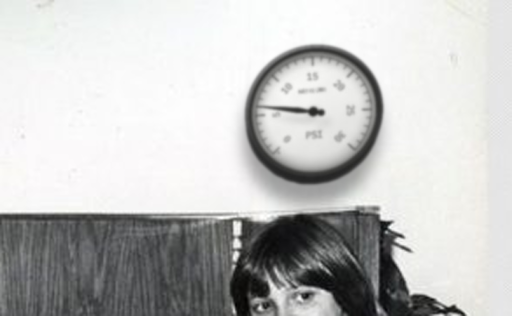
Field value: value=6 unit=psi
